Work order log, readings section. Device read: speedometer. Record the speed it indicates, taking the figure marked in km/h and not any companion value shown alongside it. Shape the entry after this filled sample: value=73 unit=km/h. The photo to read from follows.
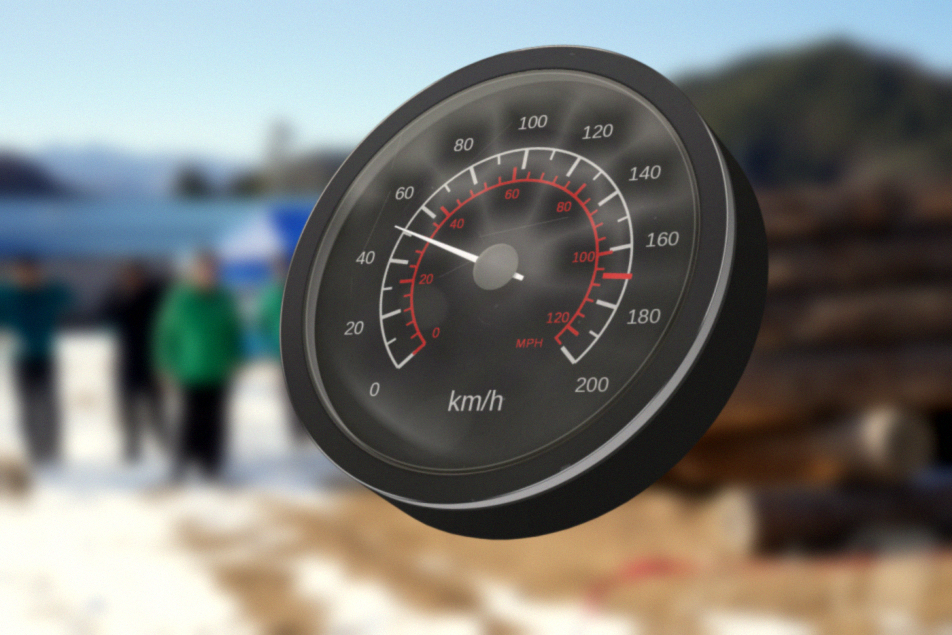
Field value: value=50 unit=km/h
